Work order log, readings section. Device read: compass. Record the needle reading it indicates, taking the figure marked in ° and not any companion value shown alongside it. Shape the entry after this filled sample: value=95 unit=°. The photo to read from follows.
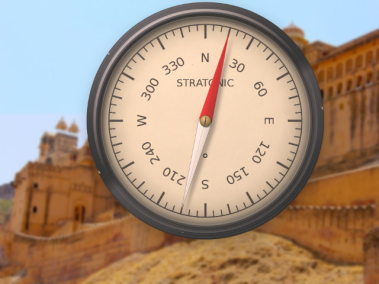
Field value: value=15 unit=°
